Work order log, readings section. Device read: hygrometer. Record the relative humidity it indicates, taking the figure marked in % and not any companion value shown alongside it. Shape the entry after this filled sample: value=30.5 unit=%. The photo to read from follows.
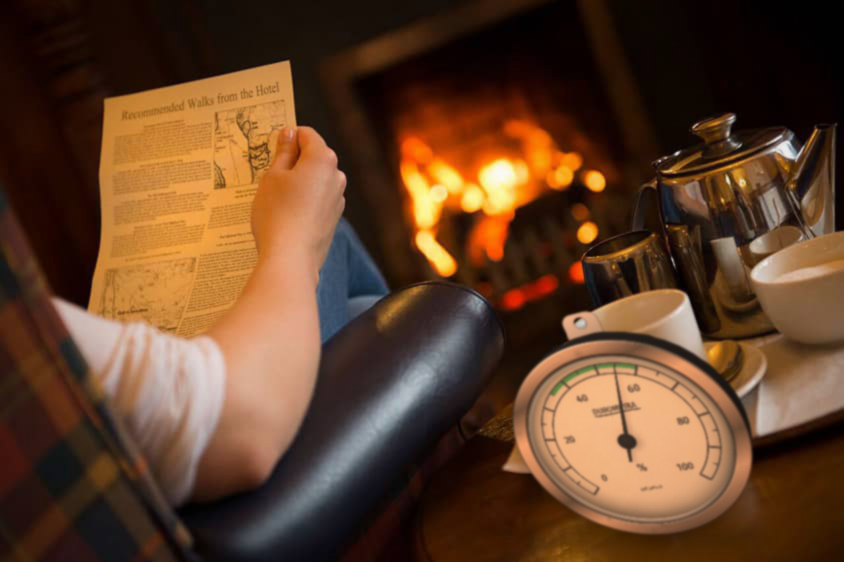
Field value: value=55 unit=%
